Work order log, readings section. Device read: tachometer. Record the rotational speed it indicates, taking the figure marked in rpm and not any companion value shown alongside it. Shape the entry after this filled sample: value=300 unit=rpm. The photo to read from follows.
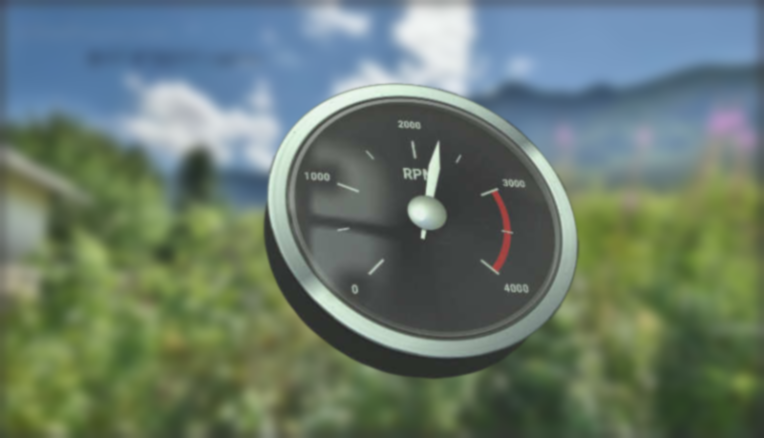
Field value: value=2250 unit=rpm
